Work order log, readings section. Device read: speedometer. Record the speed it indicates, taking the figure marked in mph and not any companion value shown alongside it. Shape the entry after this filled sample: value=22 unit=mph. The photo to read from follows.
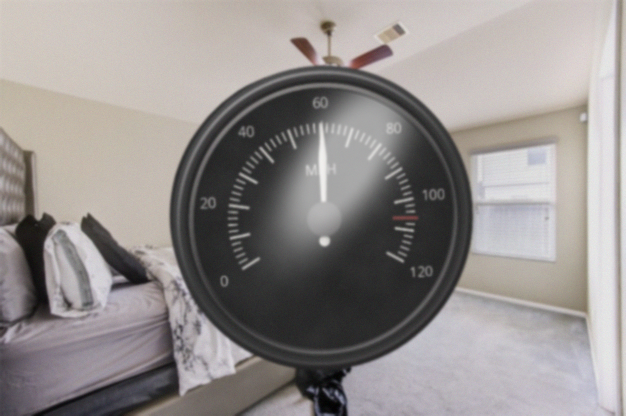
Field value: value=60 unit=mph
